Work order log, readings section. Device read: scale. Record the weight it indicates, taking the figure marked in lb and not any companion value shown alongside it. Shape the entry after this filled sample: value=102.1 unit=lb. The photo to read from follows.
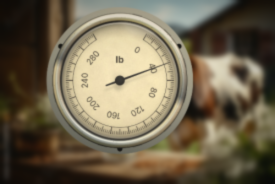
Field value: value=40 unit=lb
